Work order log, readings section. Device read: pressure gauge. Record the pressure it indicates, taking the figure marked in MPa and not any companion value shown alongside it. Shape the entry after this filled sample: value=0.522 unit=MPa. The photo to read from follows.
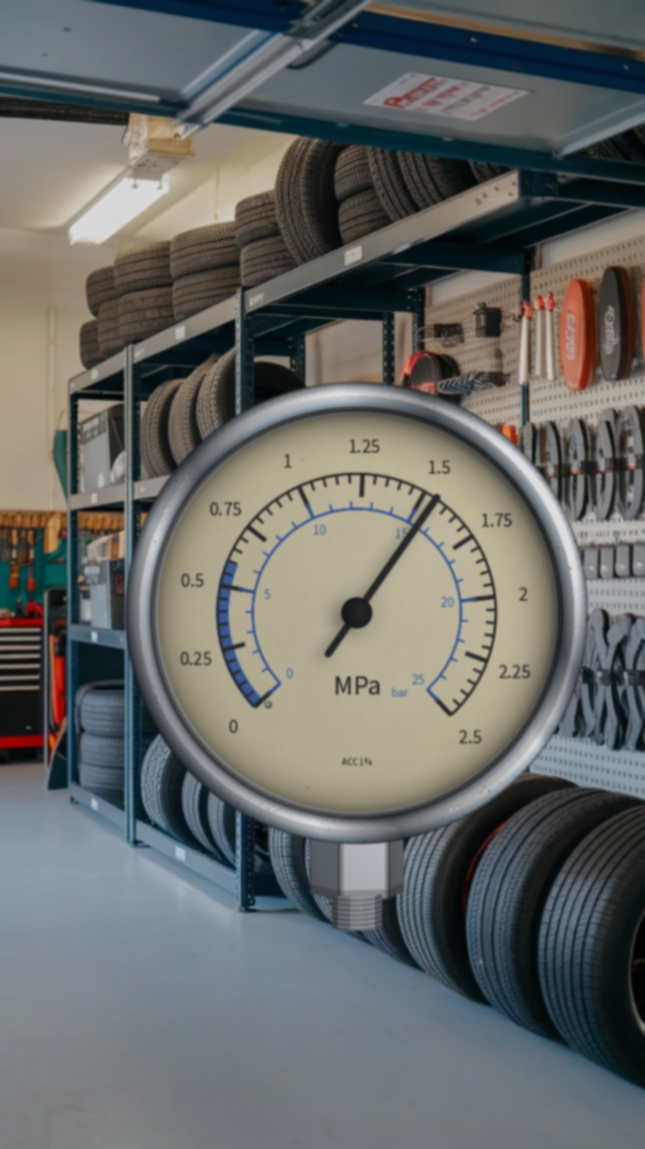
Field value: value=1.55 unit=MPa
